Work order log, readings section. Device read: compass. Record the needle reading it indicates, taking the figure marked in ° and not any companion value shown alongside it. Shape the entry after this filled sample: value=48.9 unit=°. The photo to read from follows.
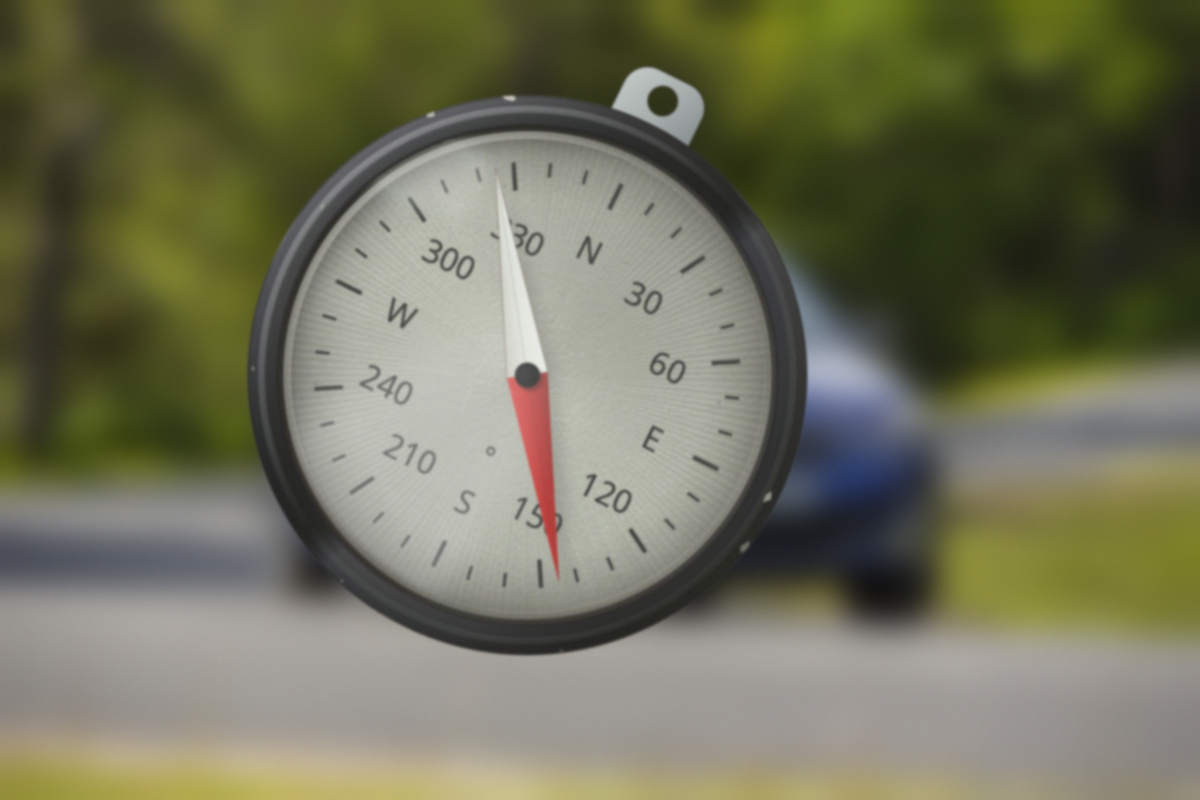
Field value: value=145 unit=°
